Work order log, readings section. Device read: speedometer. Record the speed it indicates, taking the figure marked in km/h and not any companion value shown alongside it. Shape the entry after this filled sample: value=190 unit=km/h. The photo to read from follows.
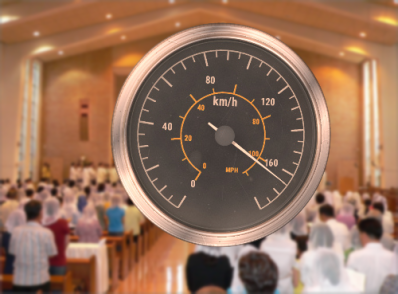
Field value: value=165 unit=km/h
